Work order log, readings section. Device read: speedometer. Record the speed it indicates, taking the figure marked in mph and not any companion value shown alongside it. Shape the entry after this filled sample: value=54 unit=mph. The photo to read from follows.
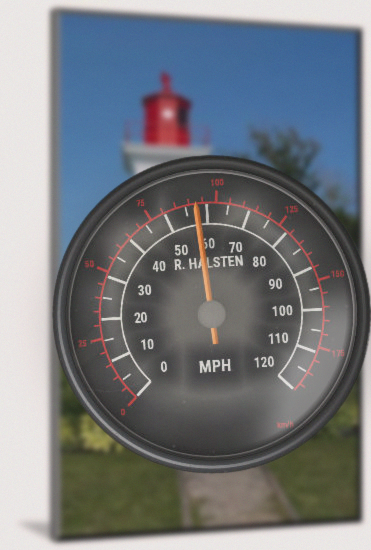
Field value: value=57.5 unit=mph
